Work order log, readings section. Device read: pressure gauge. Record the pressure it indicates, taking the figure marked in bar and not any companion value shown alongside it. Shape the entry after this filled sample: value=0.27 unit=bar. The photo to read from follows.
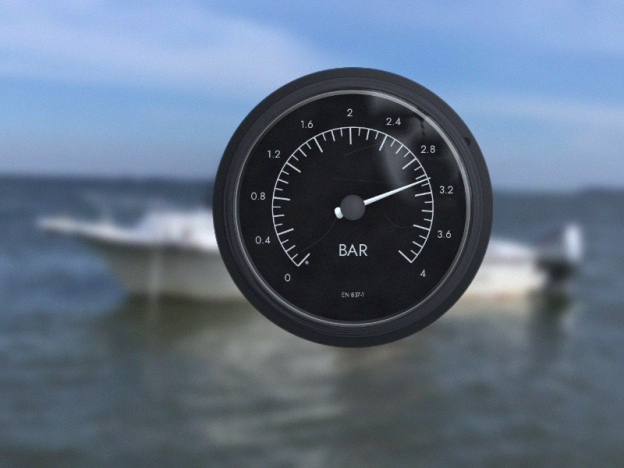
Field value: value=3.05 unit=bar
